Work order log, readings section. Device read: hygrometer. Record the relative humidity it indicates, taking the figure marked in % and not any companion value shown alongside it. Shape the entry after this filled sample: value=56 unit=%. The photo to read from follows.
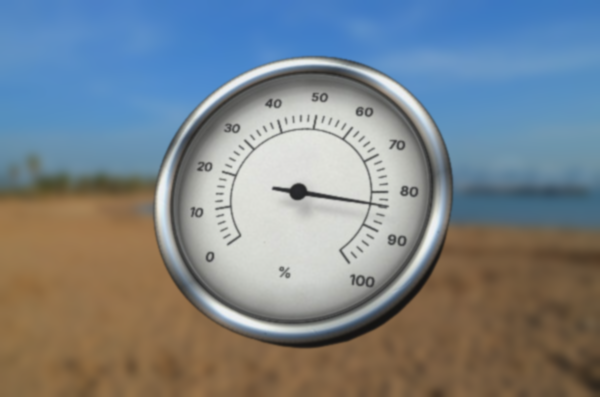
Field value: value=84 unit=%
